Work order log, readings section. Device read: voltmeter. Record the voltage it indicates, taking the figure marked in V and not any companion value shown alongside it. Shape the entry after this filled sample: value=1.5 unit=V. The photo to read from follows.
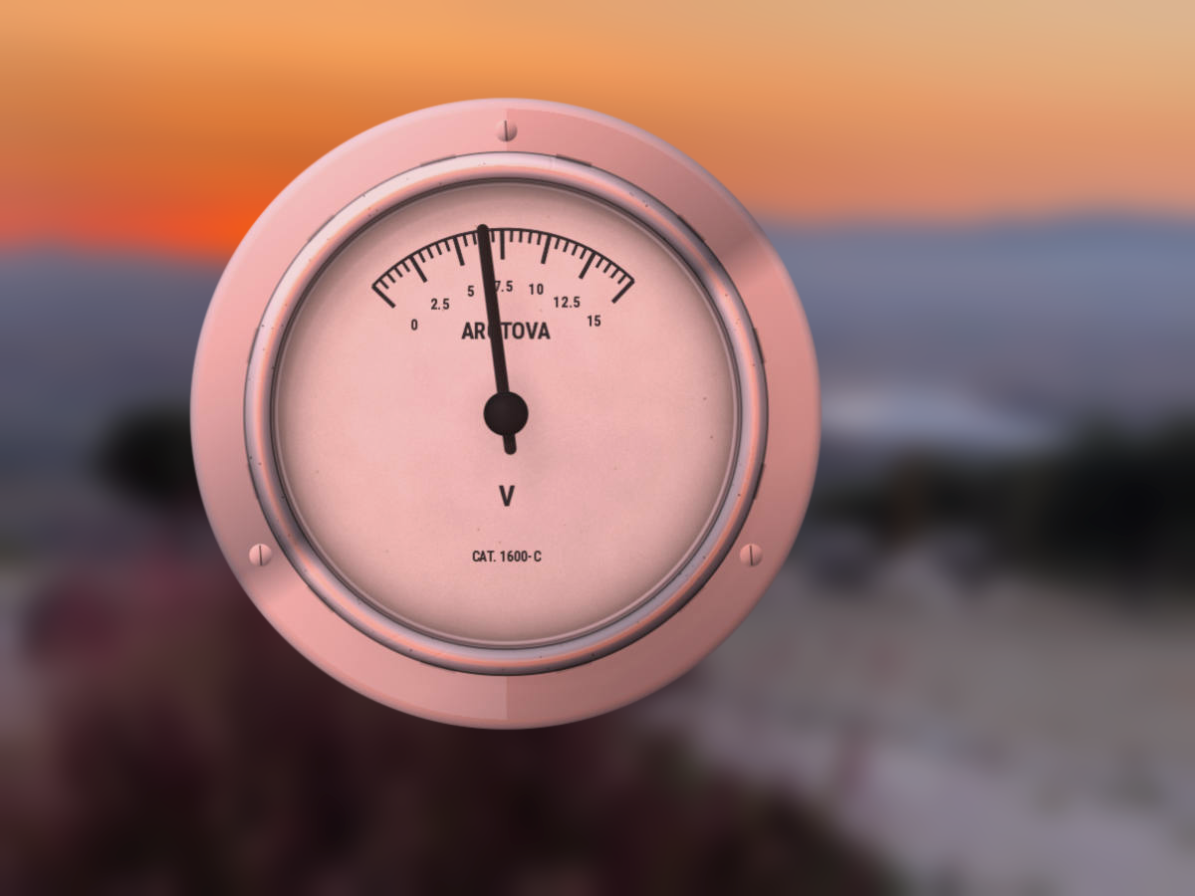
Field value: value=6.5 unit=V
